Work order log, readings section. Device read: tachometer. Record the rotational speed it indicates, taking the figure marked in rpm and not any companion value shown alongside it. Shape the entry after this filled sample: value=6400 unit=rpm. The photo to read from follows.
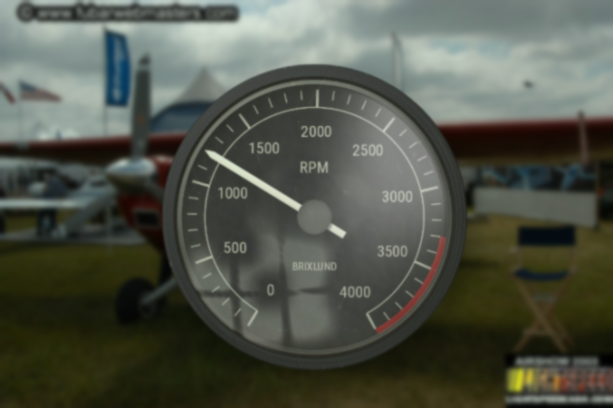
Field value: value=1200 unit=rpm
